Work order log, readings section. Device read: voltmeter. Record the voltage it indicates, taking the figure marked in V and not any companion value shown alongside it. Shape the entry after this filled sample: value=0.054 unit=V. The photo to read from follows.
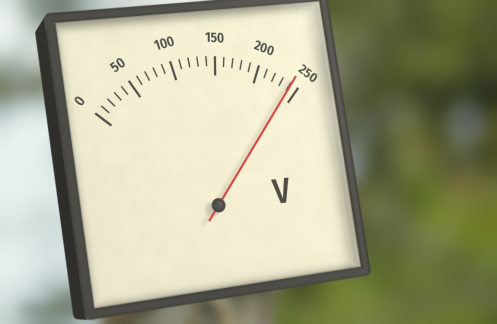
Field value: value=240 unit=V
